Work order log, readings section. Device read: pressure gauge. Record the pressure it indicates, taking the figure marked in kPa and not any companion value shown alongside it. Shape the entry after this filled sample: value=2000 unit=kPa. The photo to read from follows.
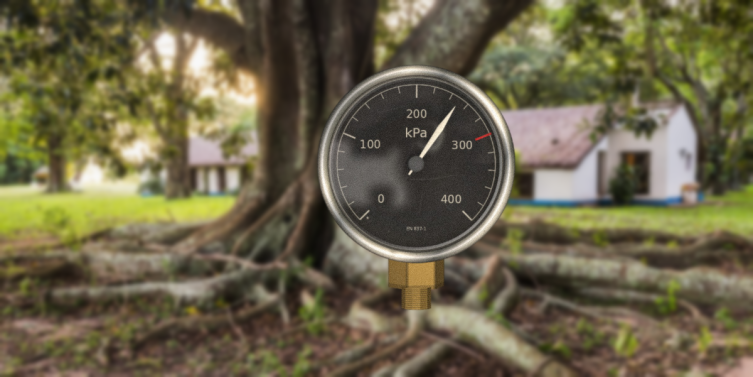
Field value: value=250 unit=kPa
